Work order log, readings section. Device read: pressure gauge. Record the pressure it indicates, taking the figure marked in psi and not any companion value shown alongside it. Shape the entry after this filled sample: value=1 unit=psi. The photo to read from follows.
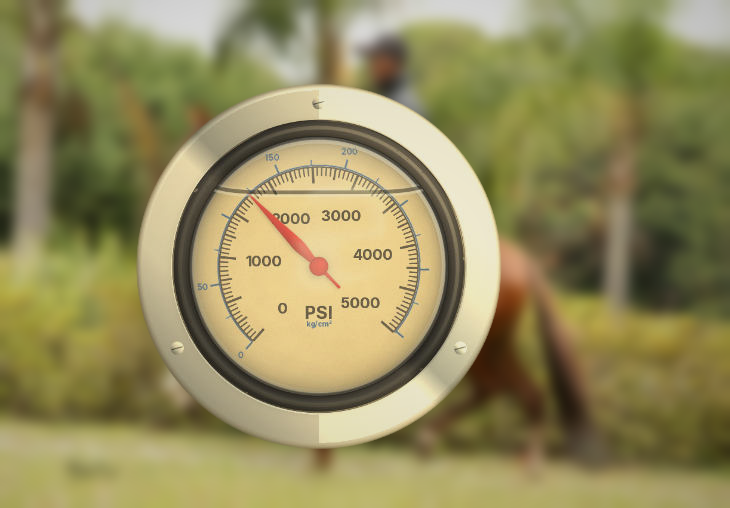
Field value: value=1750 unit=psi
